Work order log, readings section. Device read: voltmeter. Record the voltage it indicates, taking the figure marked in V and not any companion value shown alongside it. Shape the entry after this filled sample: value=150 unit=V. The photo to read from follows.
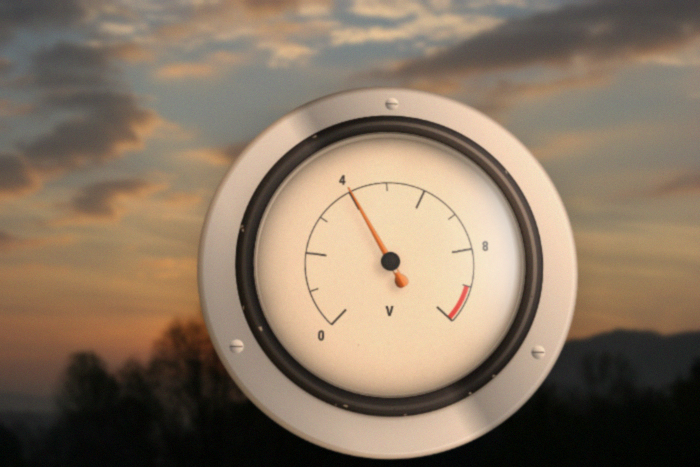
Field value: value=4 unit=V
